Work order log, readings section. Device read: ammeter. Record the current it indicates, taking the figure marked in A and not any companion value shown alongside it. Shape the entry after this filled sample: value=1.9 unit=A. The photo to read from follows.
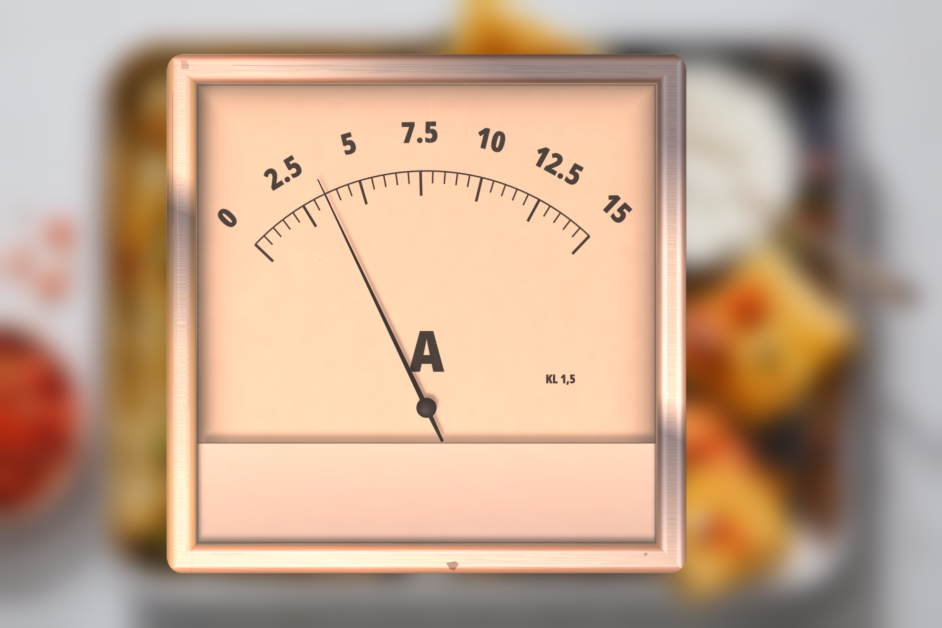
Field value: value=3.5 unit=A
